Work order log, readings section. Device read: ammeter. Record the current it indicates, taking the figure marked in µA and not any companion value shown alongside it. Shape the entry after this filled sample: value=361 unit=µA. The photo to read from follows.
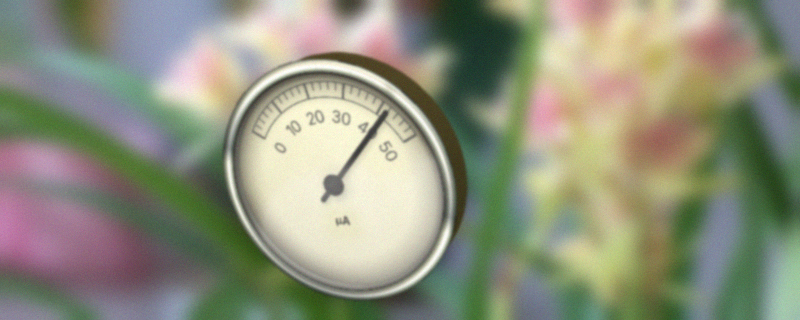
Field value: value=42 unit=µA
